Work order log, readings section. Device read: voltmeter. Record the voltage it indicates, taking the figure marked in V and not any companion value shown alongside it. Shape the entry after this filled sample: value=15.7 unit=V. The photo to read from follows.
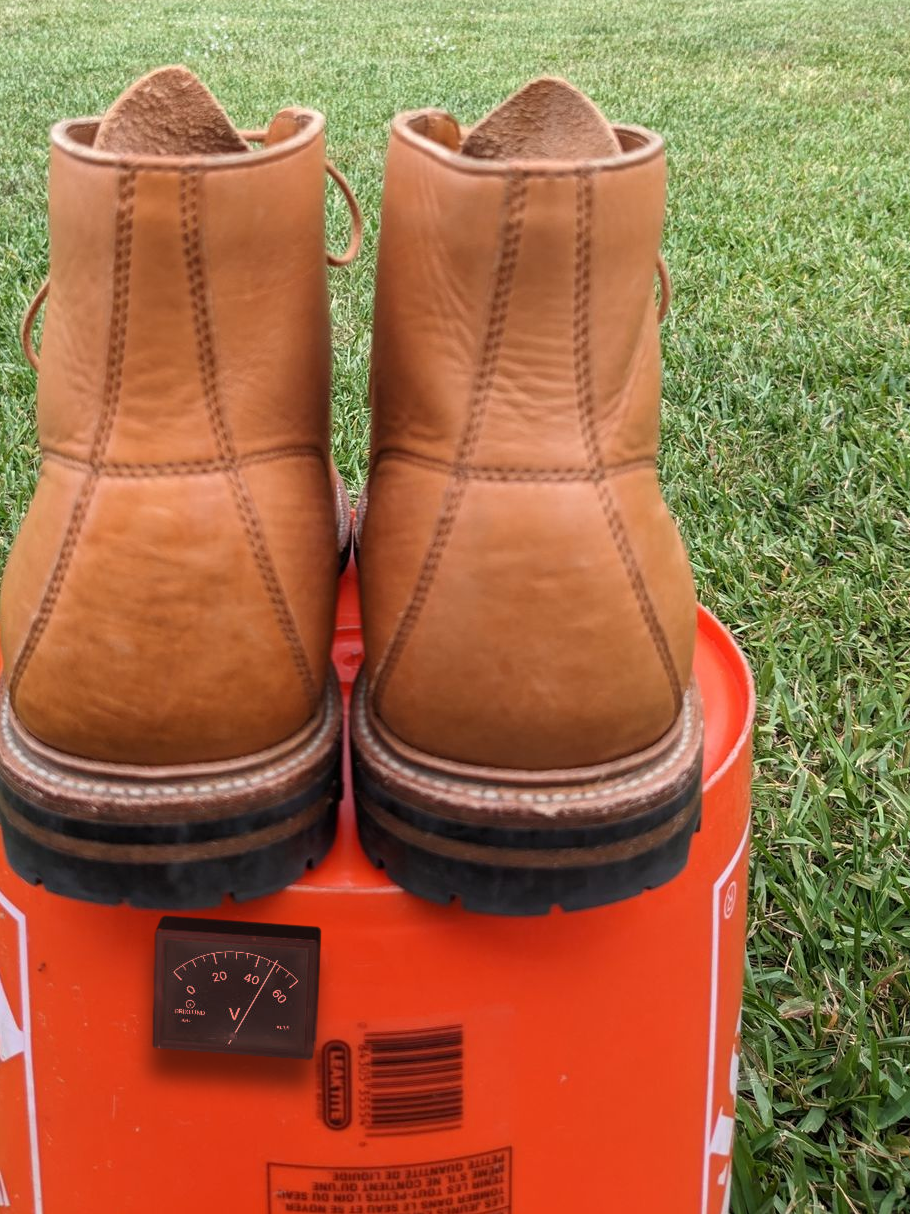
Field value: value=47.5 unit=V
